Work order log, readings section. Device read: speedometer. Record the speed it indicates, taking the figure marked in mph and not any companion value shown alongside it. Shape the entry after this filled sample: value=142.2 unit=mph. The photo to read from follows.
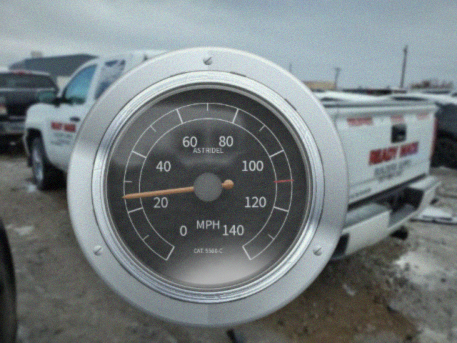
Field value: value=25 unit=mph
